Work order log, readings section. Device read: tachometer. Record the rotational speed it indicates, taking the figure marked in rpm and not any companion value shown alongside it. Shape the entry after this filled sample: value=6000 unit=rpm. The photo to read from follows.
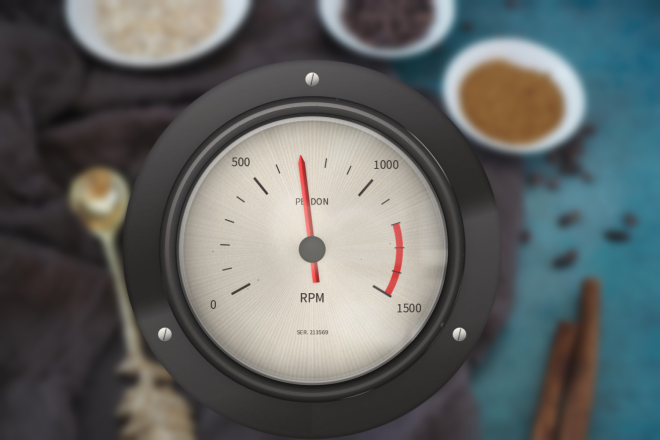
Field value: value=700 unit=rpm
